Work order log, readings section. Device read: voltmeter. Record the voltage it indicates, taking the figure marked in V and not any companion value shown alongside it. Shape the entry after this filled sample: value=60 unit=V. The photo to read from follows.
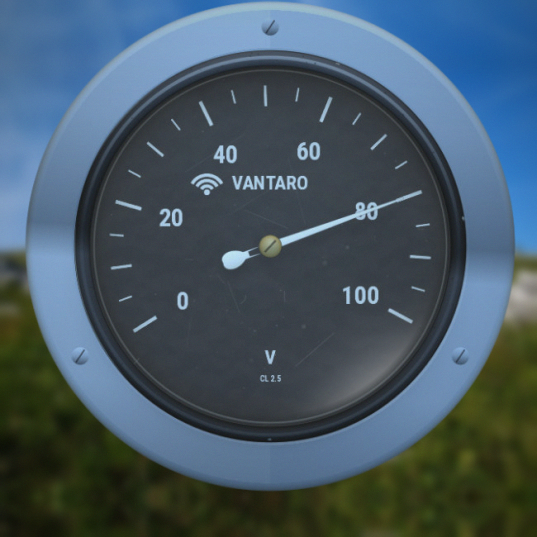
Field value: value=80 unit=V
